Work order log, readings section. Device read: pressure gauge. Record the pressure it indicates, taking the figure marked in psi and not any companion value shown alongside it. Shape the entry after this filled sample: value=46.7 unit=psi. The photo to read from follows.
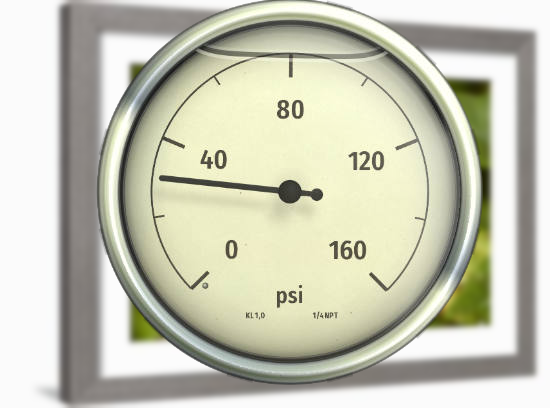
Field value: value=30 unit=psi
